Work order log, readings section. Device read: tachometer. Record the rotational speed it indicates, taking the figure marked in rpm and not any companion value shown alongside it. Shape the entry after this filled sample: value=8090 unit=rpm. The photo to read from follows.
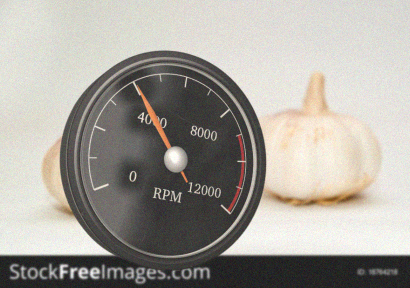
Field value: value=4000 unit=rpm
